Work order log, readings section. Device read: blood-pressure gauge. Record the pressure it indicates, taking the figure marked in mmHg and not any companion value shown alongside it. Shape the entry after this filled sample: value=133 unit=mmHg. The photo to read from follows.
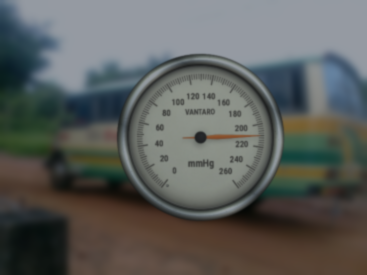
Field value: value=210 unit=mmHg
